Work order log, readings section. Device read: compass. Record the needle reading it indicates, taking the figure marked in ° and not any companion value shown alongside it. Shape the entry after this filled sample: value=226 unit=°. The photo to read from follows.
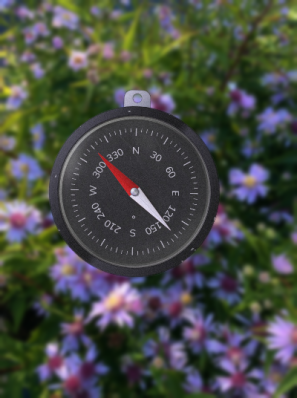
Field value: value=315 unit=°
